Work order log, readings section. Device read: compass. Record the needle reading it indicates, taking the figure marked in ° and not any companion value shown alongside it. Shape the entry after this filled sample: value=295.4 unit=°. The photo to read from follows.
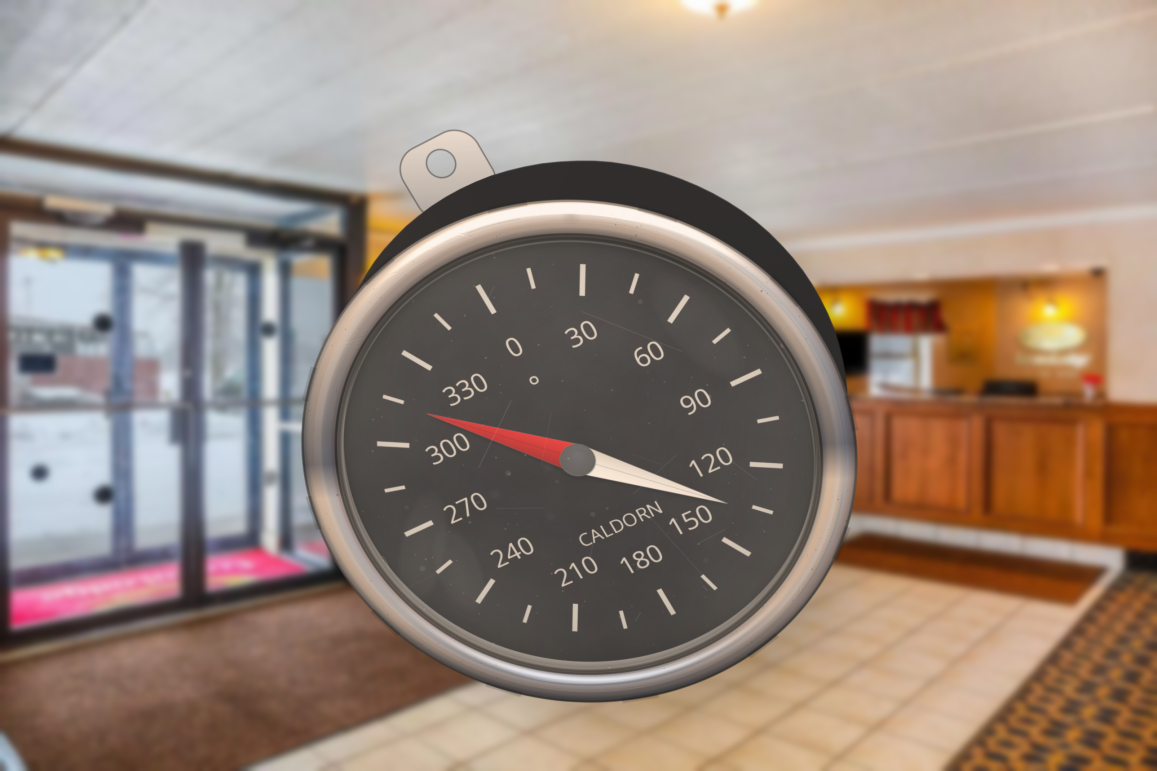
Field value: value=315 unit=°
